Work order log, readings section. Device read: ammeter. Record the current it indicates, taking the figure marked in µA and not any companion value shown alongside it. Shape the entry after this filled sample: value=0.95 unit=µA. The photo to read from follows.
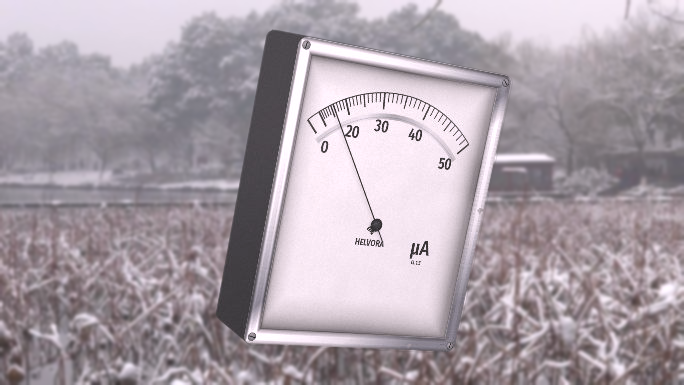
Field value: value=15 unit=µA
